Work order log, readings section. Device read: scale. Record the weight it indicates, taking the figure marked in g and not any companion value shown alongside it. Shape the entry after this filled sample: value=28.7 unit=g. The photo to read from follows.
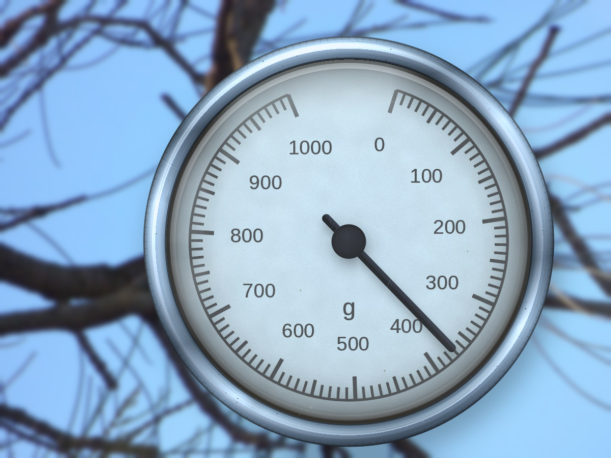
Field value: value=370 unit=g
